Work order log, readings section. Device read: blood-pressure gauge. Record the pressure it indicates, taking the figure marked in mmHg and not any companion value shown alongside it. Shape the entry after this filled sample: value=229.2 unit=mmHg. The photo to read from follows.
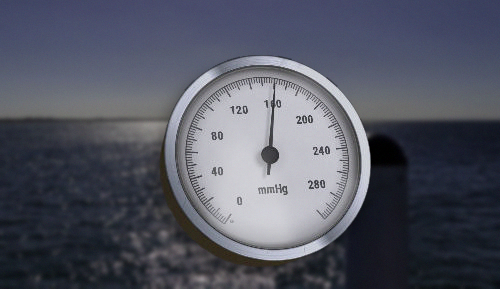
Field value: value=160 unit=mmHg
